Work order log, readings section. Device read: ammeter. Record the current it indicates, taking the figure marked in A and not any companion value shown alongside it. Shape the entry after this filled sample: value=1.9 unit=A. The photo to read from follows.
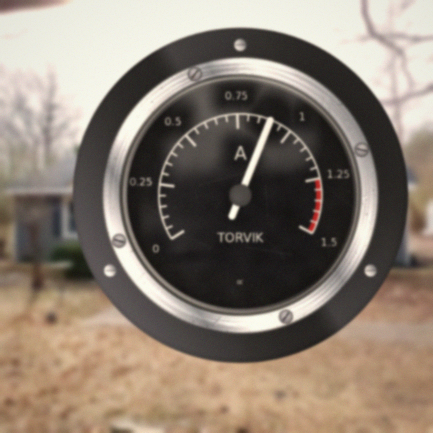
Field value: value=0.9 unit=A
